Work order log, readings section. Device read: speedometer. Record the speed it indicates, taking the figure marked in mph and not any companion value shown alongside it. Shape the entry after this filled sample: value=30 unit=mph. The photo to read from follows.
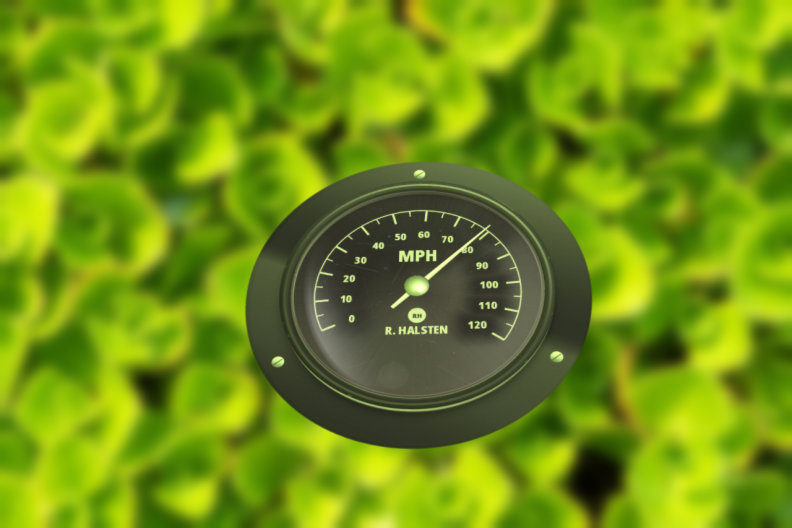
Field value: value=80 unit=mph
